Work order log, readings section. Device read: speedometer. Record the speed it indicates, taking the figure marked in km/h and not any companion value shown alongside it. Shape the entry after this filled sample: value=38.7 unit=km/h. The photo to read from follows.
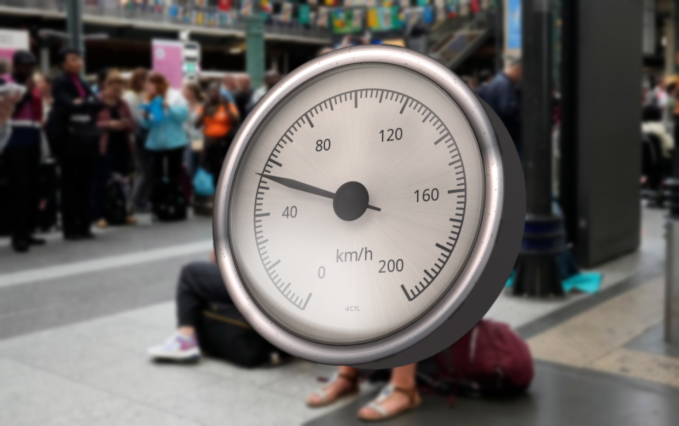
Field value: value=54 unit=km/h
